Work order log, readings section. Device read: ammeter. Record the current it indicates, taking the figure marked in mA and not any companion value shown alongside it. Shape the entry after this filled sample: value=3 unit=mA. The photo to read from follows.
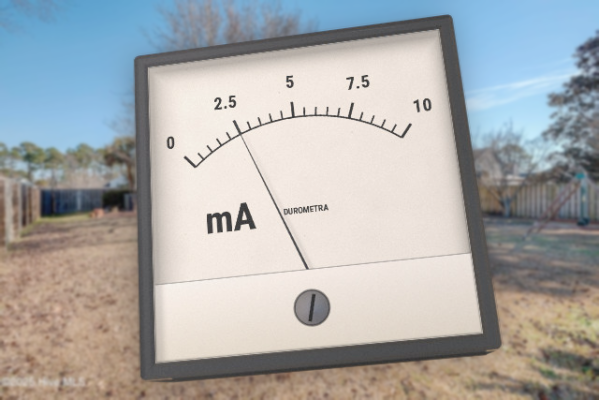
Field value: value=2.5 unit=mA
